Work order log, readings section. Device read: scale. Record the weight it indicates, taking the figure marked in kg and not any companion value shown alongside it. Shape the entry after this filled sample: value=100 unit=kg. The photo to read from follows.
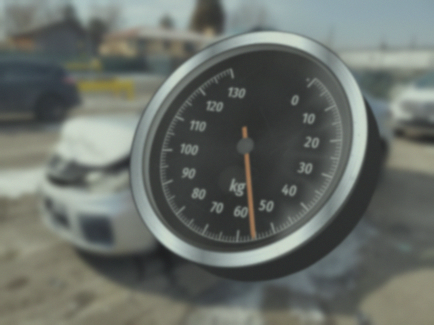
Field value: value=55 unit=kg
